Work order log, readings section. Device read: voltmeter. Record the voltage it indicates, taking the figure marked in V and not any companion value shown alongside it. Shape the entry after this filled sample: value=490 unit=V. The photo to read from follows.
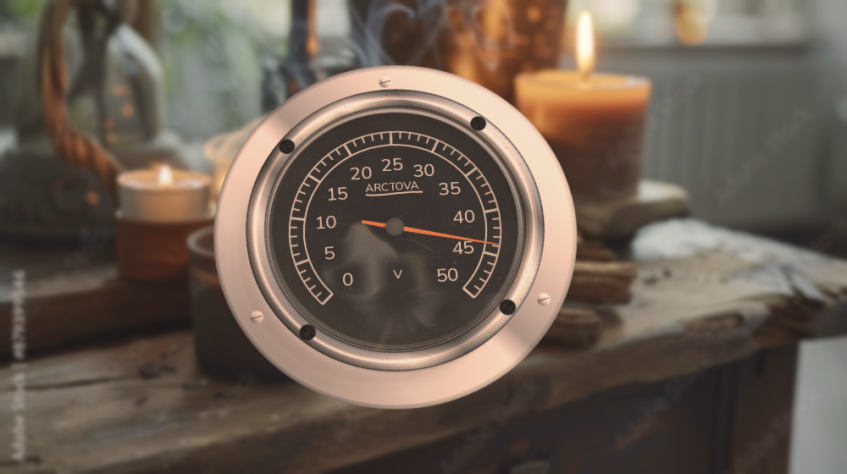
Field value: value=44 unit=V
